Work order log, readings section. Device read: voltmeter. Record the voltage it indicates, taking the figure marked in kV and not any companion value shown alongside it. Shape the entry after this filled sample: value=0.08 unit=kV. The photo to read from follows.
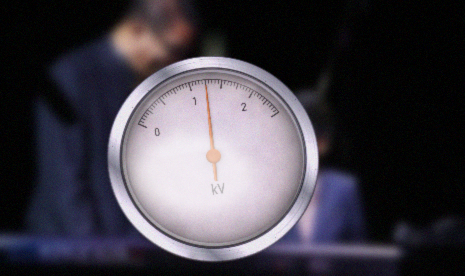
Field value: value=1.25 unit=kV
